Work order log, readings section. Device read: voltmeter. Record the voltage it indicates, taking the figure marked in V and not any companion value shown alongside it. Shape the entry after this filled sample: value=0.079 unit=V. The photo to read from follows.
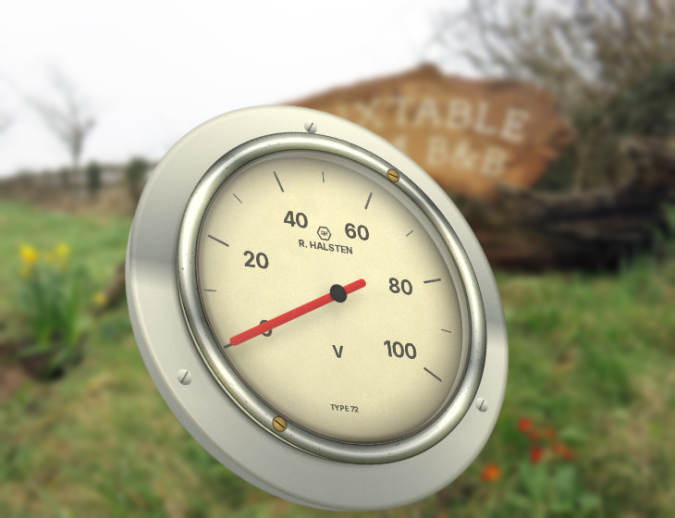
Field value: value=0 unit=V
